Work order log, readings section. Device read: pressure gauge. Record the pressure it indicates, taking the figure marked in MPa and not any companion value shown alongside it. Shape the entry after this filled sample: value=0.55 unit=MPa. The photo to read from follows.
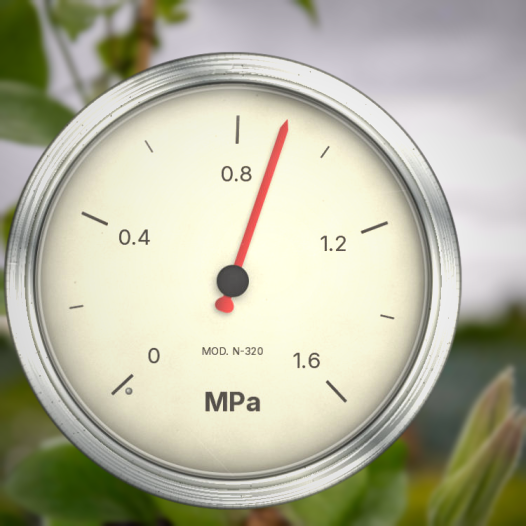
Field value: value=0.9 unit=MPa
